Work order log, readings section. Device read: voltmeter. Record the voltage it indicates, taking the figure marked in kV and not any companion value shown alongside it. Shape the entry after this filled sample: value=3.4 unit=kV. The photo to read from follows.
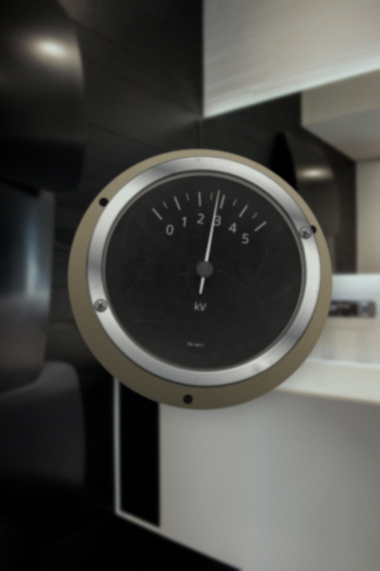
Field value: value=2.75 unit=kV
